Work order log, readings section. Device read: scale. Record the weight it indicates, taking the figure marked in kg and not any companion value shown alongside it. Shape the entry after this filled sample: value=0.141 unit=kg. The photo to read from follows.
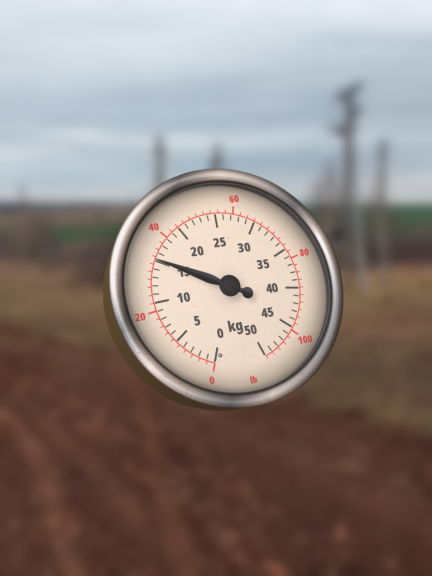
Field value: value=15 unit=kg
